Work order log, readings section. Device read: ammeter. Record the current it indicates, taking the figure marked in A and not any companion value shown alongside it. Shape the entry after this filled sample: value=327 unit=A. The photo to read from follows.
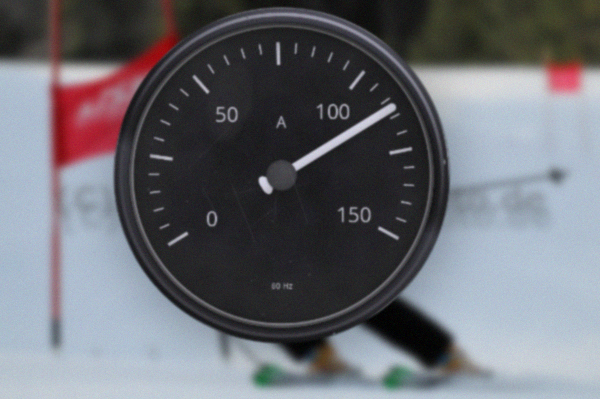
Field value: value=112.5 unit=A
